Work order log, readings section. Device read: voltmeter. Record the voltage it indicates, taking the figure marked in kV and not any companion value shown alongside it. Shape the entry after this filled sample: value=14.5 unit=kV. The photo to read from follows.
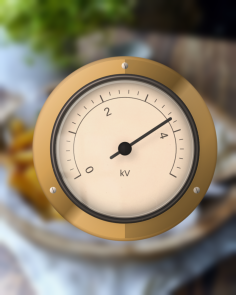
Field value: value=3.7 unit=kV
